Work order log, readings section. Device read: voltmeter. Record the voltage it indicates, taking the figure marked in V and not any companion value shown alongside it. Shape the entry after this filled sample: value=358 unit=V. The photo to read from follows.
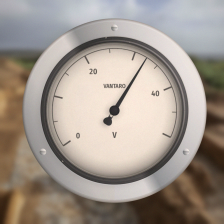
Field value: value=32.5 unit=V
